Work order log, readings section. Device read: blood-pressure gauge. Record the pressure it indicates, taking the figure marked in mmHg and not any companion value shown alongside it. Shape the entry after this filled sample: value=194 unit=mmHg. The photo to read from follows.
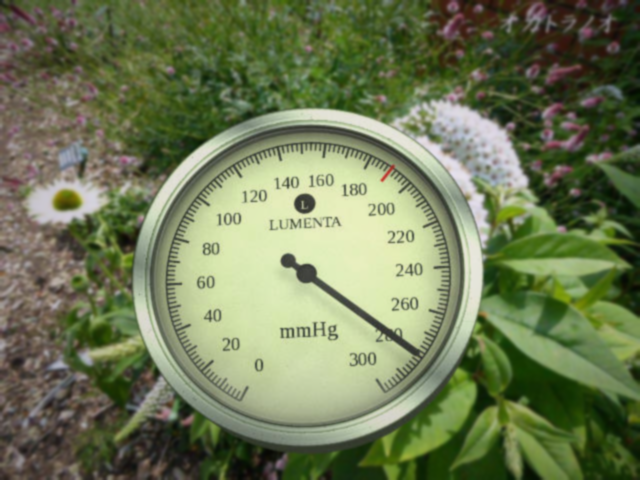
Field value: value=280 unit=mmHg
